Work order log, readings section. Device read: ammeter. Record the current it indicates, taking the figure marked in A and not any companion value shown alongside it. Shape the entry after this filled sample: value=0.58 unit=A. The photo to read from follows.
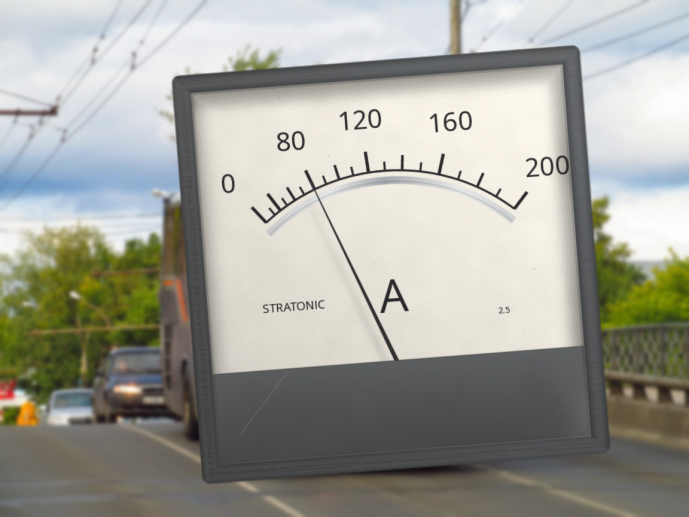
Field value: value=80 unit=A
